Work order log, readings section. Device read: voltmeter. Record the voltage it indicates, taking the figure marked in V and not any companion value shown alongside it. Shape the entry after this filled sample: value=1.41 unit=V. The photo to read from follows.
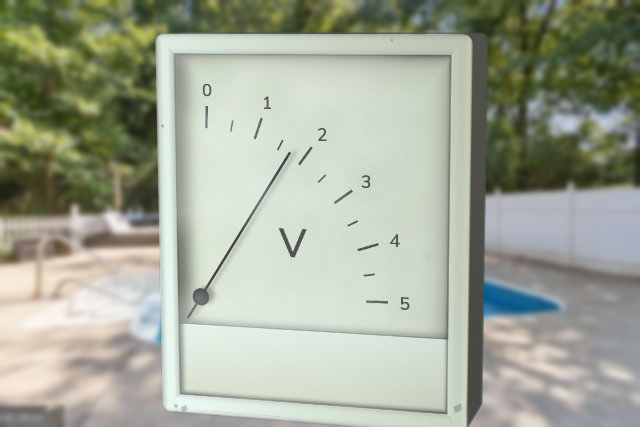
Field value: value=1.75 unit=V
